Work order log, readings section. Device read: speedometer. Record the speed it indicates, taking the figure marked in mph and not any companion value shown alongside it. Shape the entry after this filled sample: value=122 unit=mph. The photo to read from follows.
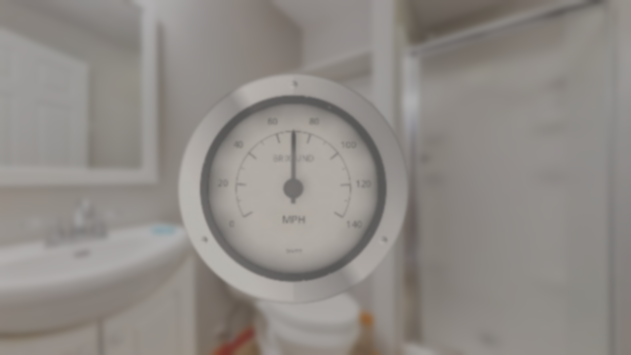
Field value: value=70 unit=mph
